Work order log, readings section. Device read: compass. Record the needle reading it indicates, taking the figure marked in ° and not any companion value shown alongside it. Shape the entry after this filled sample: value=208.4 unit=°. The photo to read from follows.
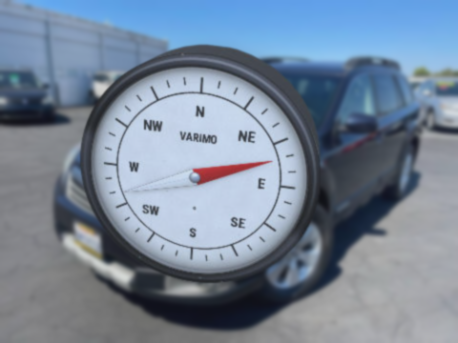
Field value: value=70 unit=°
